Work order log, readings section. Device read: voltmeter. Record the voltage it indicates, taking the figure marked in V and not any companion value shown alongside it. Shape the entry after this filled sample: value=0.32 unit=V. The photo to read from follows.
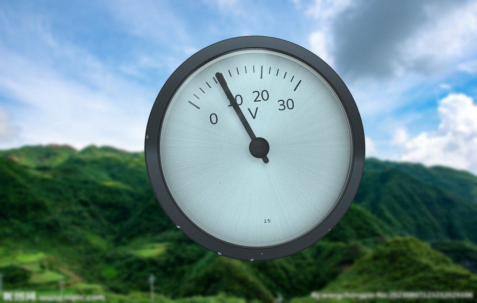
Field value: value=9 unit=V
